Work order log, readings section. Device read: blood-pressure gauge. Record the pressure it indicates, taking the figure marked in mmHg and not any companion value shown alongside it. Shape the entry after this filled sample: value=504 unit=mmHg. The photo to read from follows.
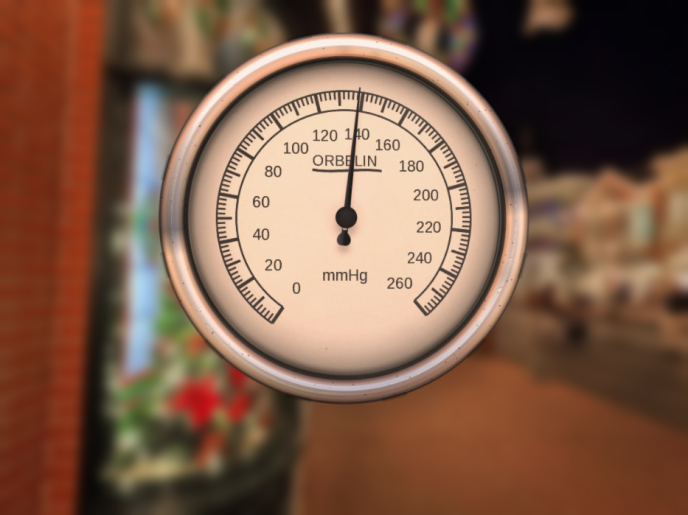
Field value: value=138 unit=mmHg
